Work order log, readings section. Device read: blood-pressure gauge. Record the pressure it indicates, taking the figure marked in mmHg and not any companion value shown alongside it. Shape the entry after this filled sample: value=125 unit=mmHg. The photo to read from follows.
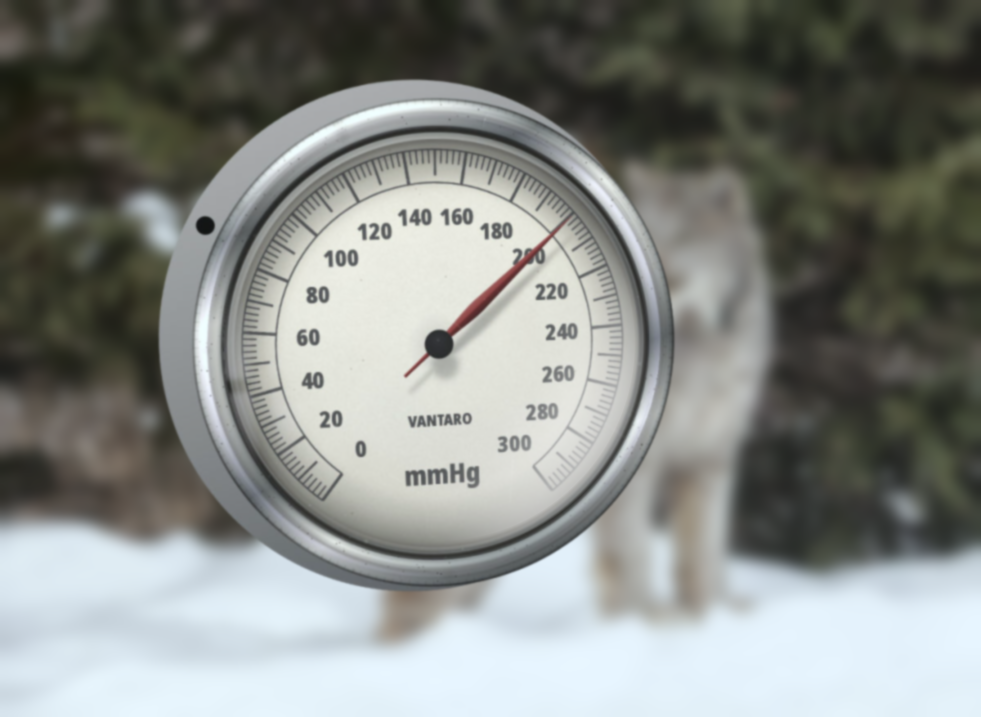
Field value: value=200 unit=mmHg
